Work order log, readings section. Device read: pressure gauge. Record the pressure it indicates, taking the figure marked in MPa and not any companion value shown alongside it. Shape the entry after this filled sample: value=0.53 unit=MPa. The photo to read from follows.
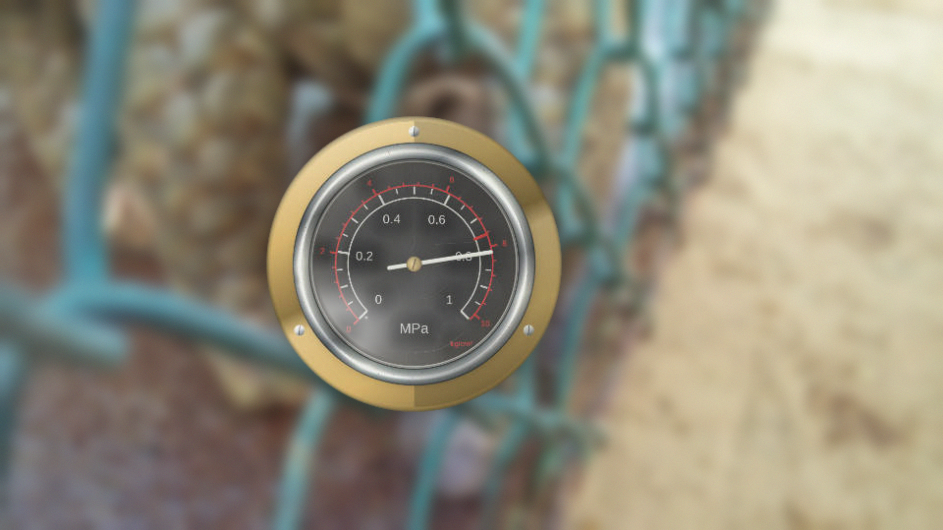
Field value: value=0.8 unit=MPa
